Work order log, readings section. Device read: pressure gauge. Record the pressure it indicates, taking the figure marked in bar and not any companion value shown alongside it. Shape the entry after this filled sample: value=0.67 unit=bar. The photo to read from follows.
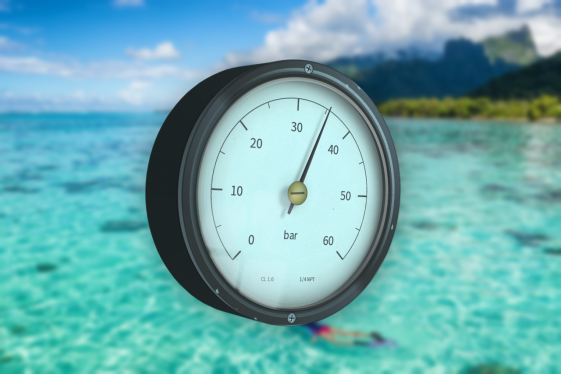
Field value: value=35 unit=bar
